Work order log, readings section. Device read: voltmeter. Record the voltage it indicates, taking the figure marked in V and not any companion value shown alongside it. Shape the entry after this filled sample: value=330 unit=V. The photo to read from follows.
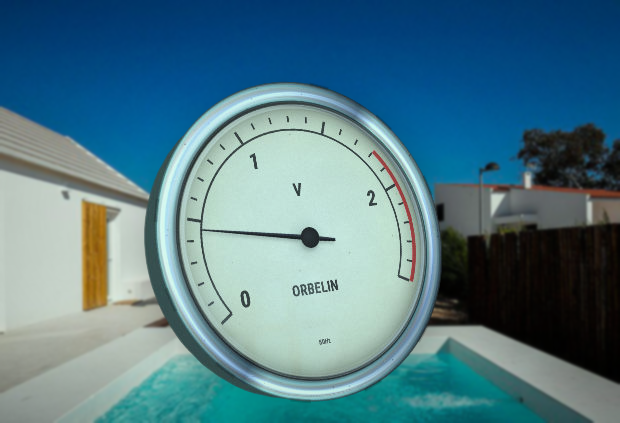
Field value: value=0.45 unit=V
